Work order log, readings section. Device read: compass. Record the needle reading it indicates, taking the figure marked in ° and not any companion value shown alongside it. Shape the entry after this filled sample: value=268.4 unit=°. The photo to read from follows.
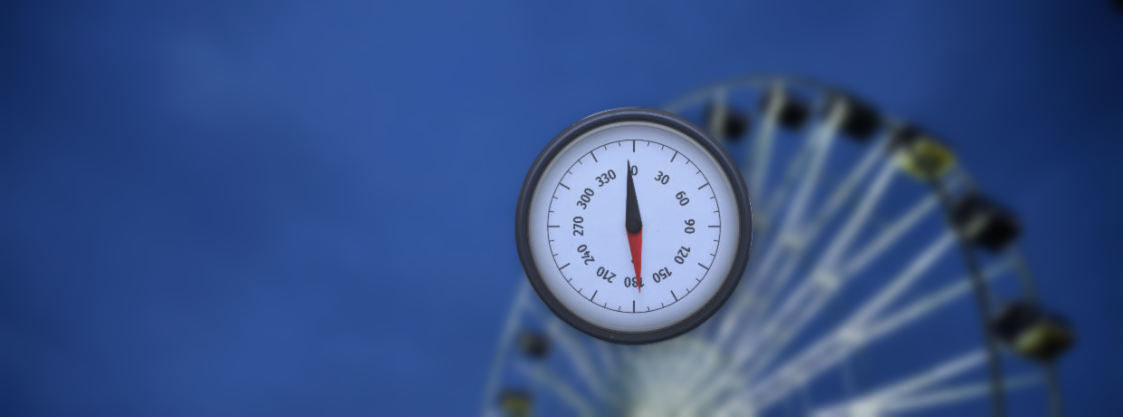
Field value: value=175 unit=°
